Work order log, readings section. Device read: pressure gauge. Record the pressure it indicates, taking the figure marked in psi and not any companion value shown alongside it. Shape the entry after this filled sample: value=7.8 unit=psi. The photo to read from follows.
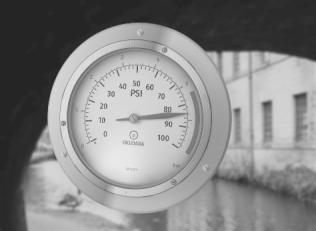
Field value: value=84 unit=psi
